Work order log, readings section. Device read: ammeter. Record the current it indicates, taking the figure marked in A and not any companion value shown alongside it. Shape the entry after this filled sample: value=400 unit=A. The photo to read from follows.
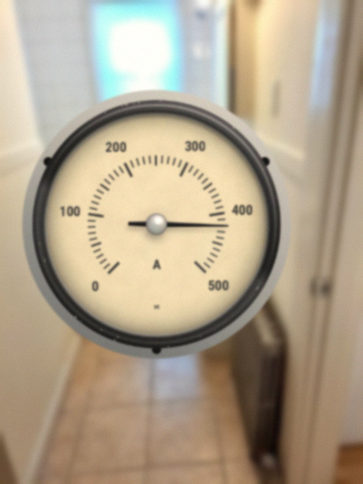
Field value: value=420 unit=A
